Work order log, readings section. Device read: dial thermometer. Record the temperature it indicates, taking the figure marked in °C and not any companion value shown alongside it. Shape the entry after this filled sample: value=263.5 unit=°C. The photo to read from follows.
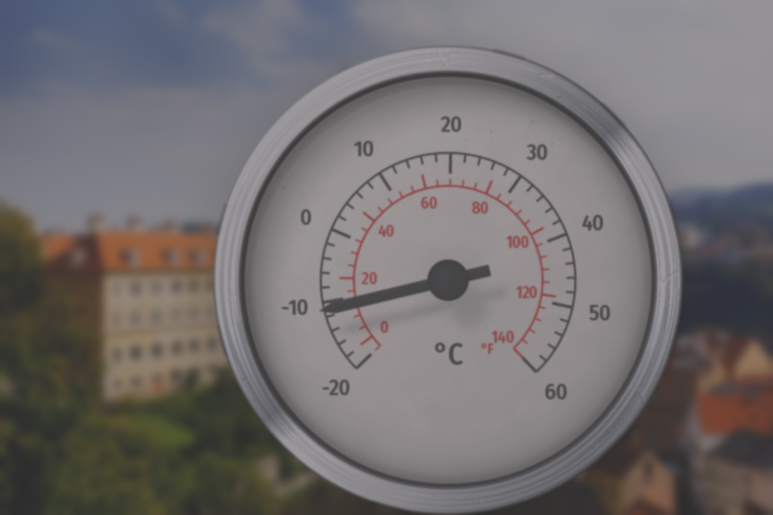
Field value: value=-11 unit=°C
